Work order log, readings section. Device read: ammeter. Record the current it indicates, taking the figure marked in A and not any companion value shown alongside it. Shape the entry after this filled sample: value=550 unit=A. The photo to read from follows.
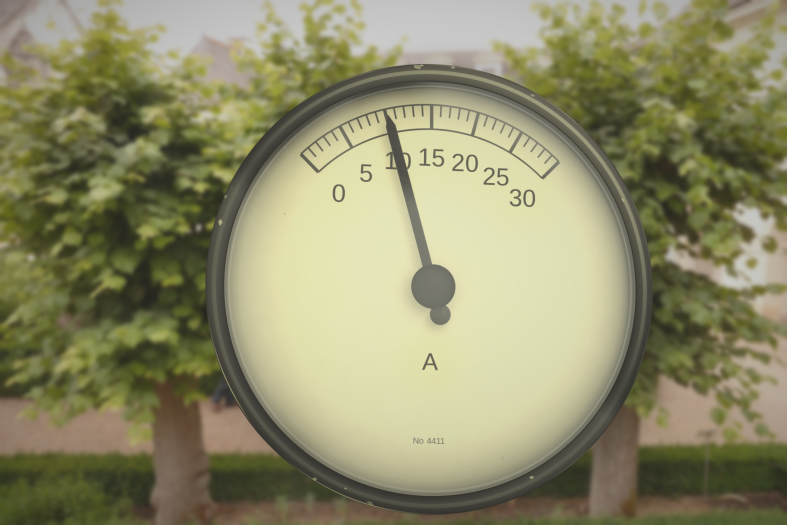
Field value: value=10 unit=A
